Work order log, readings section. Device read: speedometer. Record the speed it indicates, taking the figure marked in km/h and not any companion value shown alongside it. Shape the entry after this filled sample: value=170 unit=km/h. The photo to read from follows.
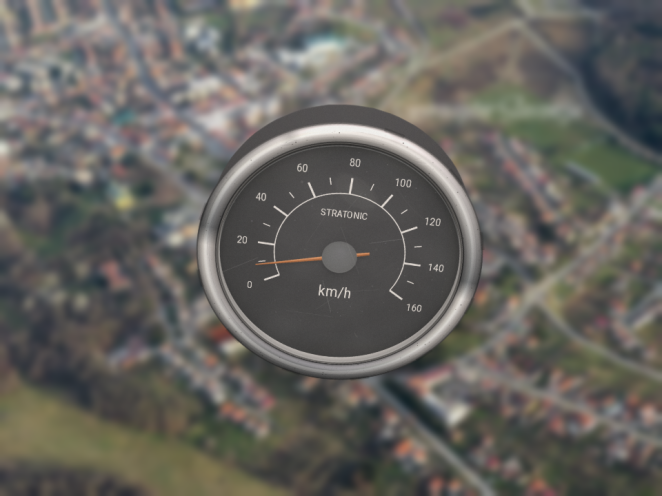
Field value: value=10 unit=km/h
